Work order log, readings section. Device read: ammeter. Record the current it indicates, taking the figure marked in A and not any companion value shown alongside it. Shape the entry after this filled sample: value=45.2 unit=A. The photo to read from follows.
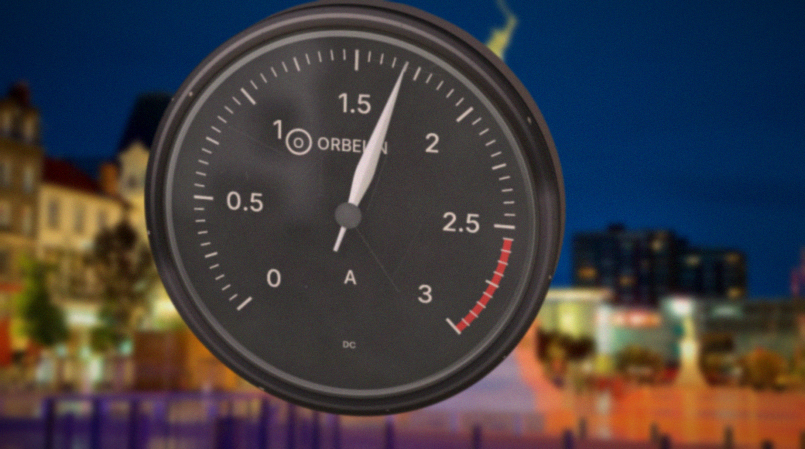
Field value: value=1.7 unit=A
